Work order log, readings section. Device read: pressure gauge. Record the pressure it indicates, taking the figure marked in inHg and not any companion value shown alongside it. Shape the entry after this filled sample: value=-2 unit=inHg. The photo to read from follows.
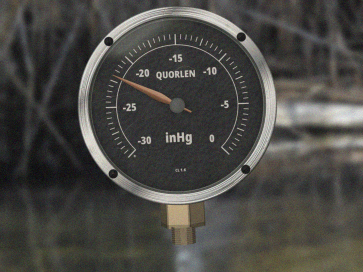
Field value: value=-22 unit=inHg
